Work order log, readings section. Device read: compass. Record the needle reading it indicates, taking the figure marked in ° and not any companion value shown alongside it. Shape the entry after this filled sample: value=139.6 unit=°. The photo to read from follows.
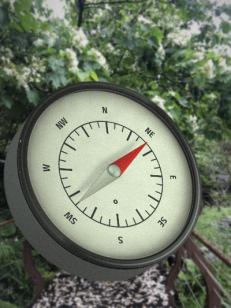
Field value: value=50 unit=°
